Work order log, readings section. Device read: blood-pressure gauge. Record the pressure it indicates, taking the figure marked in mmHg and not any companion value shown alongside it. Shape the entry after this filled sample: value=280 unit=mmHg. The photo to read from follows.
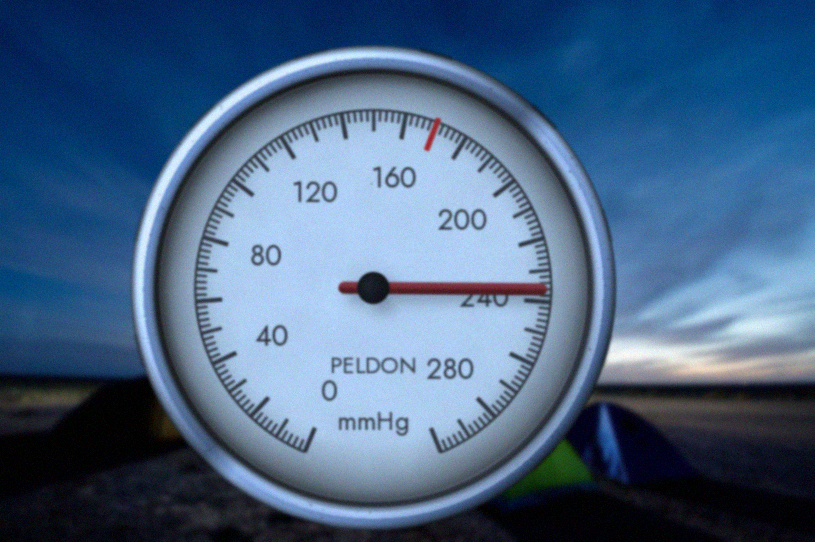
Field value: value=236 unit=mmHg
